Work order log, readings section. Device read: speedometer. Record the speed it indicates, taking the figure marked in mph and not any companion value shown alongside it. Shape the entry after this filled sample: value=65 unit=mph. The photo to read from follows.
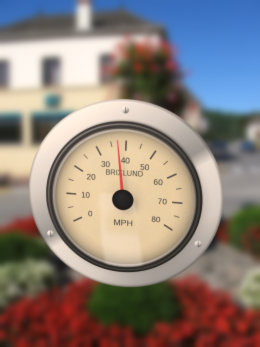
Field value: value=37.5 unit=mph
